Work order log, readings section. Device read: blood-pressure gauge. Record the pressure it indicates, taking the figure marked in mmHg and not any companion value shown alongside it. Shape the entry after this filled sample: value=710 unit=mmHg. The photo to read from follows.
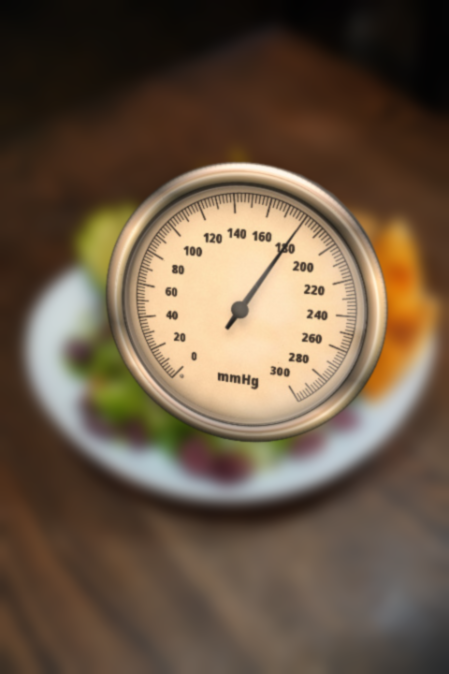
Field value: value=180 unit=mmHg
